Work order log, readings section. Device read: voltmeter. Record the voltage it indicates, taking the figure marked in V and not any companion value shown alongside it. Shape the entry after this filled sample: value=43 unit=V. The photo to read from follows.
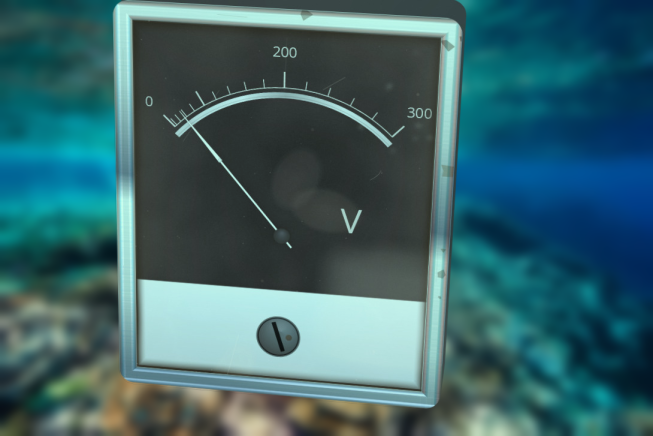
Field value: value=60 unit=V
